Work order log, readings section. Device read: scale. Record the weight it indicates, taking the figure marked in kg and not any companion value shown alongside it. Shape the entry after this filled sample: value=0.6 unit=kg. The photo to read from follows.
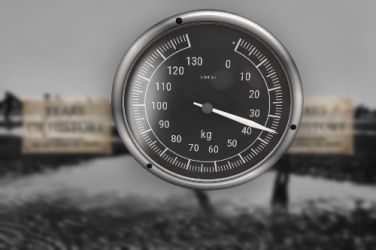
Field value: value=35 unit=kg
